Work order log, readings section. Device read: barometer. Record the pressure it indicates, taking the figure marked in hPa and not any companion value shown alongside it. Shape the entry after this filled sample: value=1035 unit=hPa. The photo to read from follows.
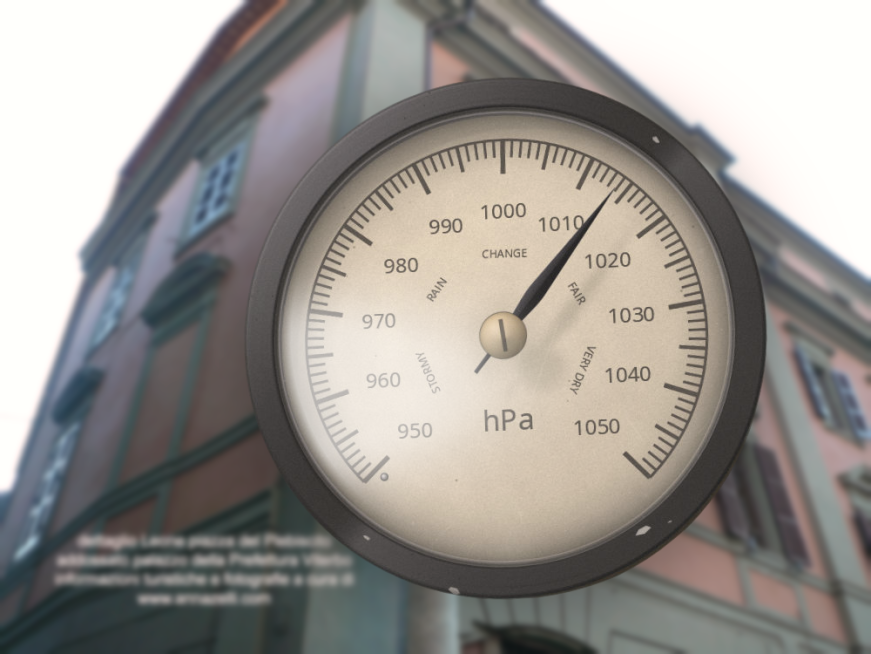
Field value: value=1014 unit=hPa
